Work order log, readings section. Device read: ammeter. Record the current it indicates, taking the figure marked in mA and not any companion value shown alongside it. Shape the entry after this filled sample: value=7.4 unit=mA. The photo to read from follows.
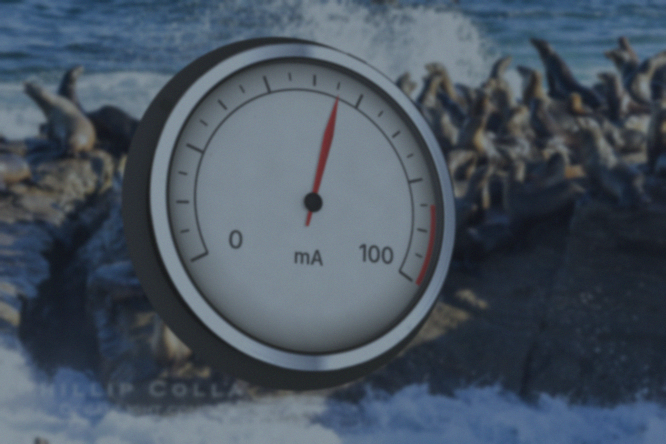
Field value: value=55 unit=mA
